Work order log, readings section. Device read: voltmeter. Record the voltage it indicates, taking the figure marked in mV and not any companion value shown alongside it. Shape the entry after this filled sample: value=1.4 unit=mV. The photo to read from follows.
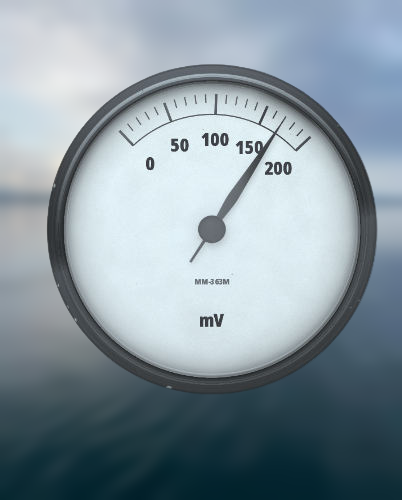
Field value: value=170 unit=mV
